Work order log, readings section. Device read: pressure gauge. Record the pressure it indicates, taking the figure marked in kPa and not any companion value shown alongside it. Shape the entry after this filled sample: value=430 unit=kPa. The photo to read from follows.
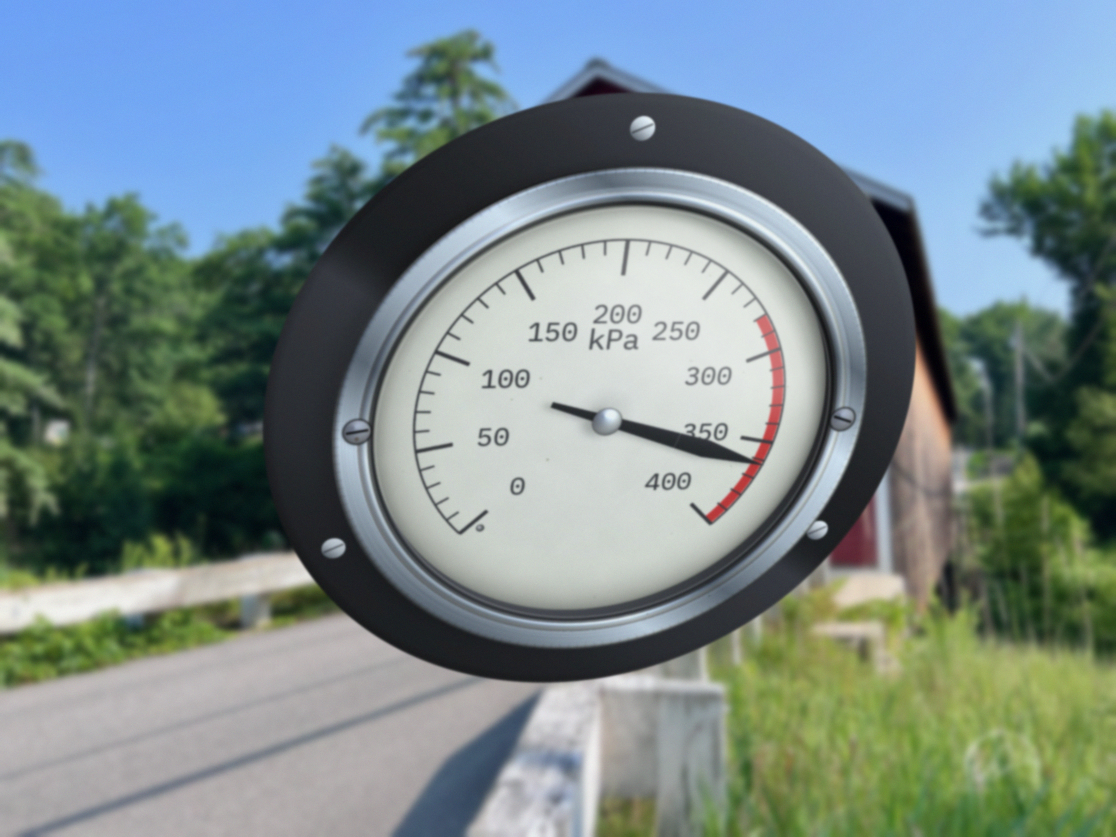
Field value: value=360 unit=kPa
